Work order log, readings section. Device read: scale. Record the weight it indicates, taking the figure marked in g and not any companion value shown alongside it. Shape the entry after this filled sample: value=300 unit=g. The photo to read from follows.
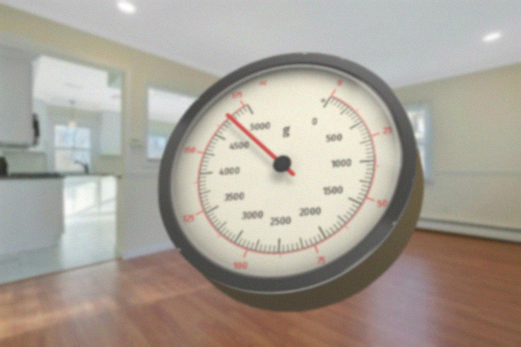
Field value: value=4750 unit=g
